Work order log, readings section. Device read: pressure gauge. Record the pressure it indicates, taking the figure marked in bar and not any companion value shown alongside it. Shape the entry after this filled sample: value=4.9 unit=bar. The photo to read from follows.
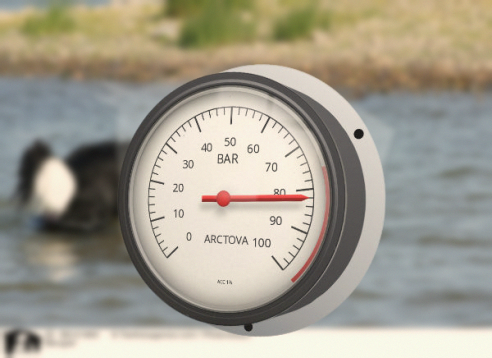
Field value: value=82 unit=bar
